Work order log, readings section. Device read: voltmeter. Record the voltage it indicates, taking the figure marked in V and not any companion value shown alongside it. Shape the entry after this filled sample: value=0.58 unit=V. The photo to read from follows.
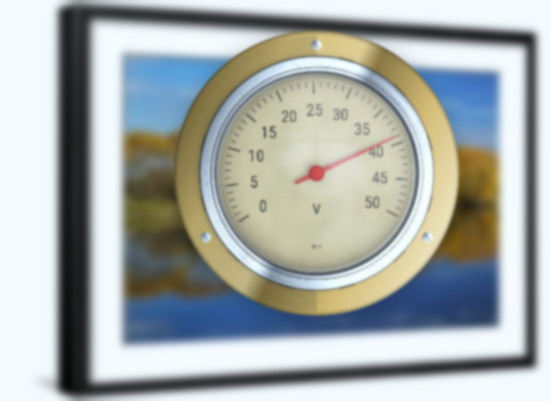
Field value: value=39 unit=V
